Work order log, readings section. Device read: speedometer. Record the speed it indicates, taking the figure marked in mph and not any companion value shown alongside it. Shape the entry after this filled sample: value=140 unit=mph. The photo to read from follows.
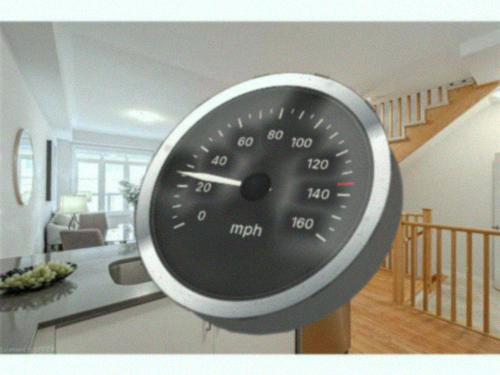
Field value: value=25 unit=mph
